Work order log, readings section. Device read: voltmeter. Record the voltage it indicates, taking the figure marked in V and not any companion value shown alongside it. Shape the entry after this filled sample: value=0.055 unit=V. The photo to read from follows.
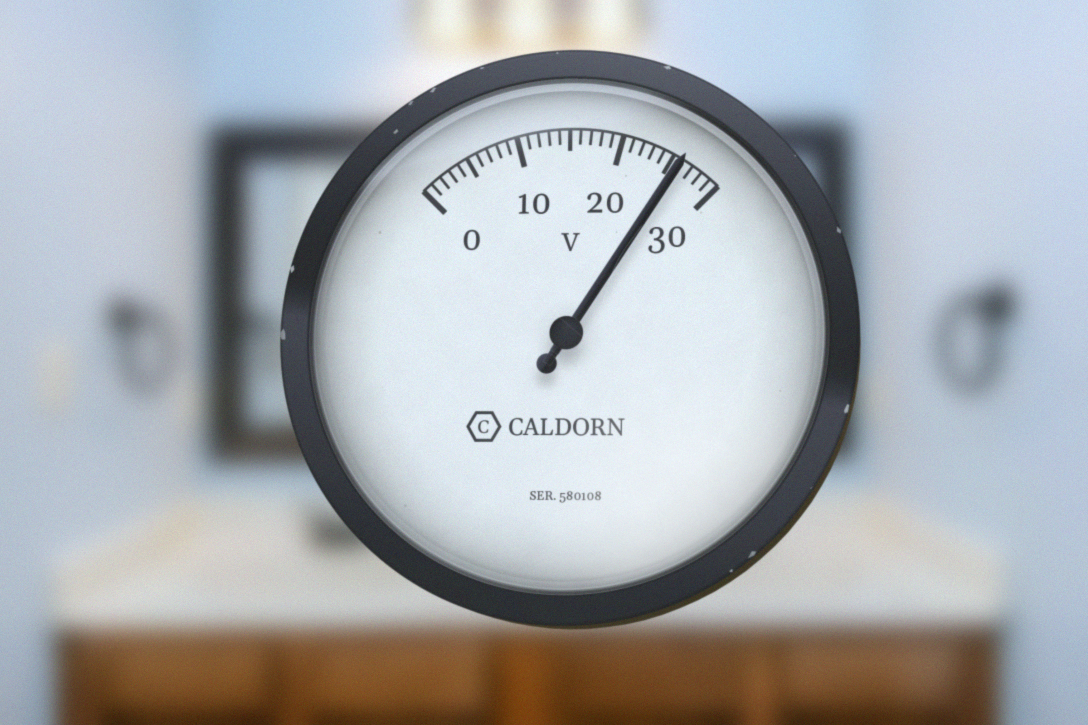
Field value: value=26 unit=V
